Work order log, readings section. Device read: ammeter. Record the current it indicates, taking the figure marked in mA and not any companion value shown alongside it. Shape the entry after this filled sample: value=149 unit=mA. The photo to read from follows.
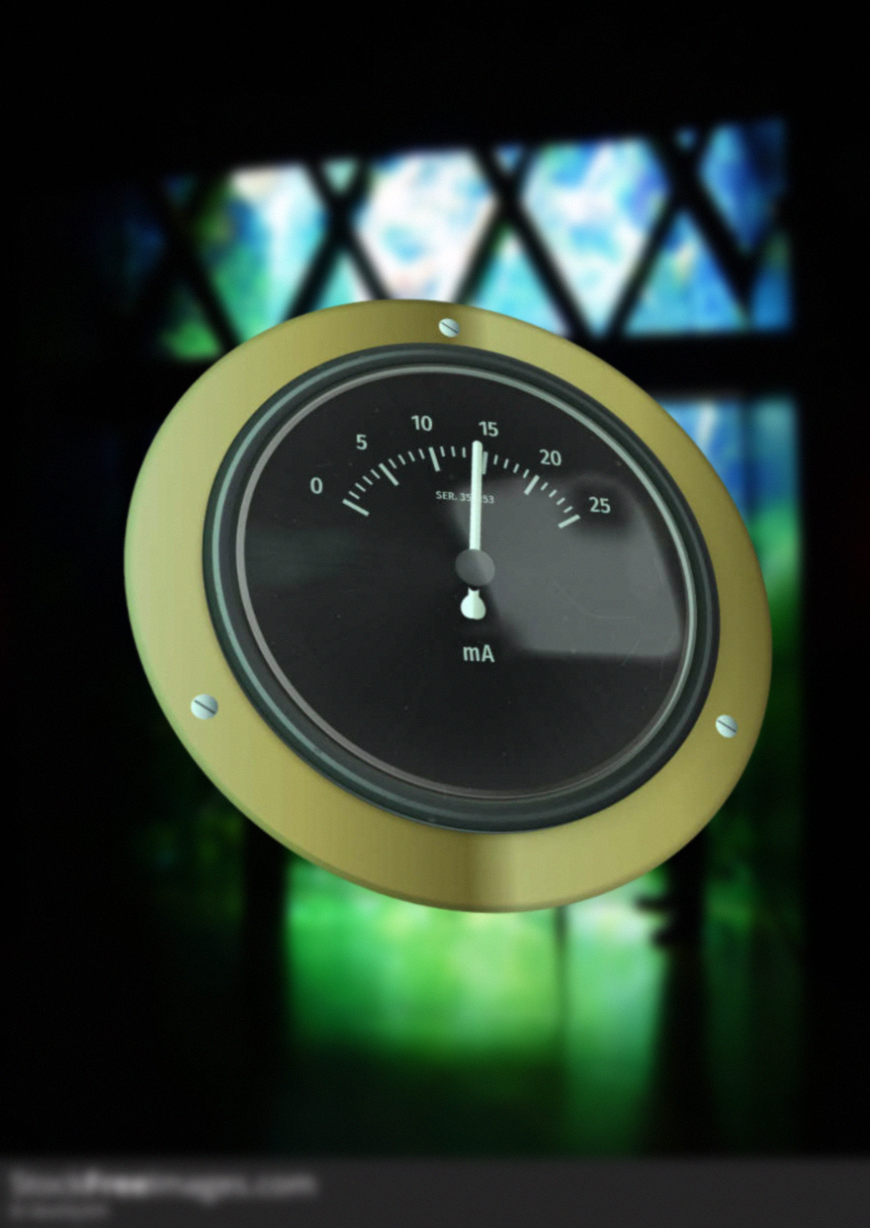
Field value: value=14 unit=mA
